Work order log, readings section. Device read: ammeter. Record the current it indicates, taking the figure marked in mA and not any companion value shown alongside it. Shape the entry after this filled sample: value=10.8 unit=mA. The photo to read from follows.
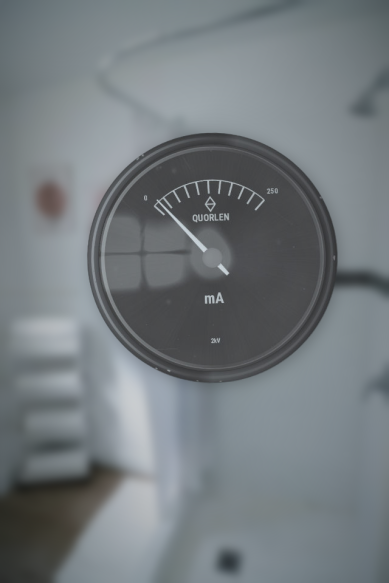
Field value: value=12.5 unit=mA
